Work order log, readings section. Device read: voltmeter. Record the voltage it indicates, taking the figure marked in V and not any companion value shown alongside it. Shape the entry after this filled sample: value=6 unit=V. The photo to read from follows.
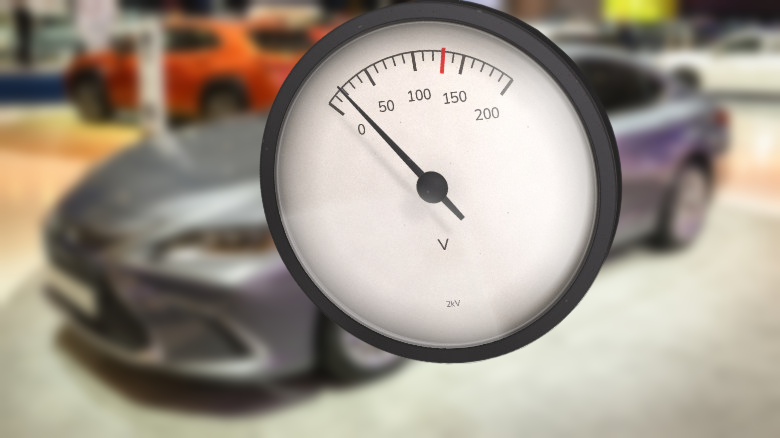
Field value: value=20 unit=V
